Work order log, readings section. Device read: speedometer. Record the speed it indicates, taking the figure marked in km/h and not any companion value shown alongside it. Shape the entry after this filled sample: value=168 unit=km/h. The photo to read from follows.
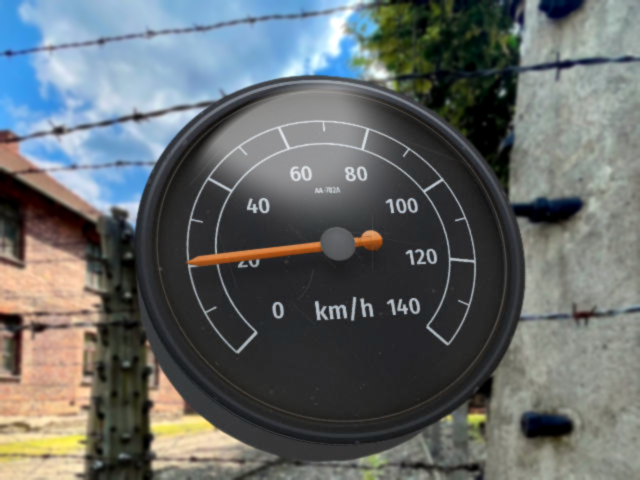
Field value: value=20 unit=km/h
